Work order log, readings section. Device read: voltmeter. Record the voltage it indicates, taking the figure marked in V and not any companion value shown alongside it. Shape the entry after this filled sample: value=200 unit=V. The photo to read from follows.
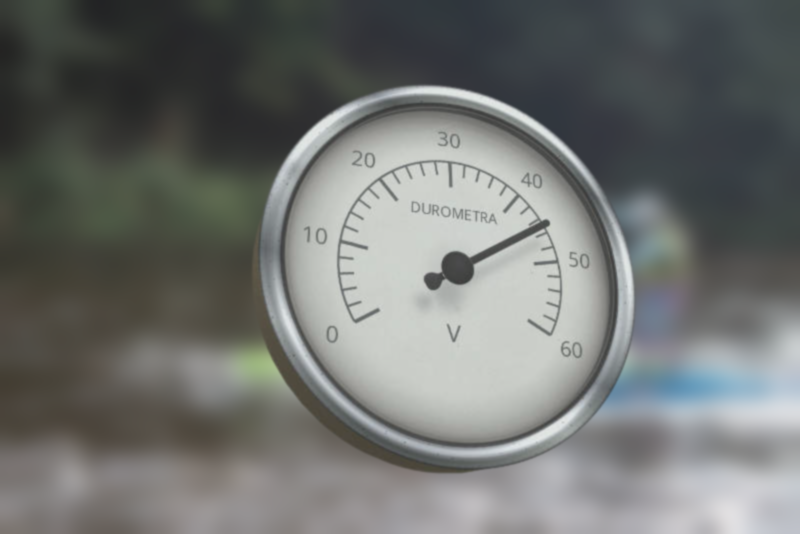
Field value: value=45 unit=V
